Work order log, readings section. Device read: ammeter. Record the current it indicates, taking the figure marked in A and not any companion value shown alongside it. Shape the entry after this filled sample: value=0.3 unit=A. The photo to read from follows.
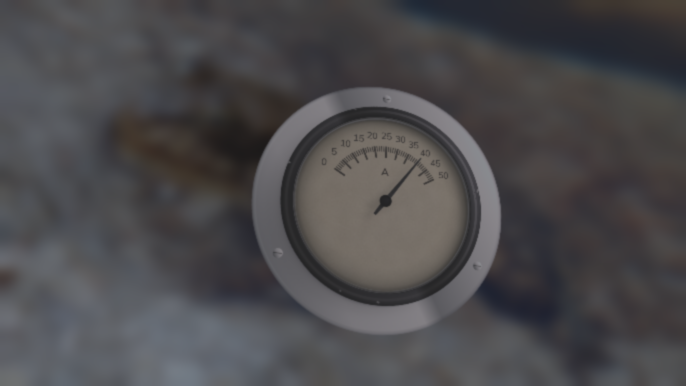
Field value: value=40 unit=A
